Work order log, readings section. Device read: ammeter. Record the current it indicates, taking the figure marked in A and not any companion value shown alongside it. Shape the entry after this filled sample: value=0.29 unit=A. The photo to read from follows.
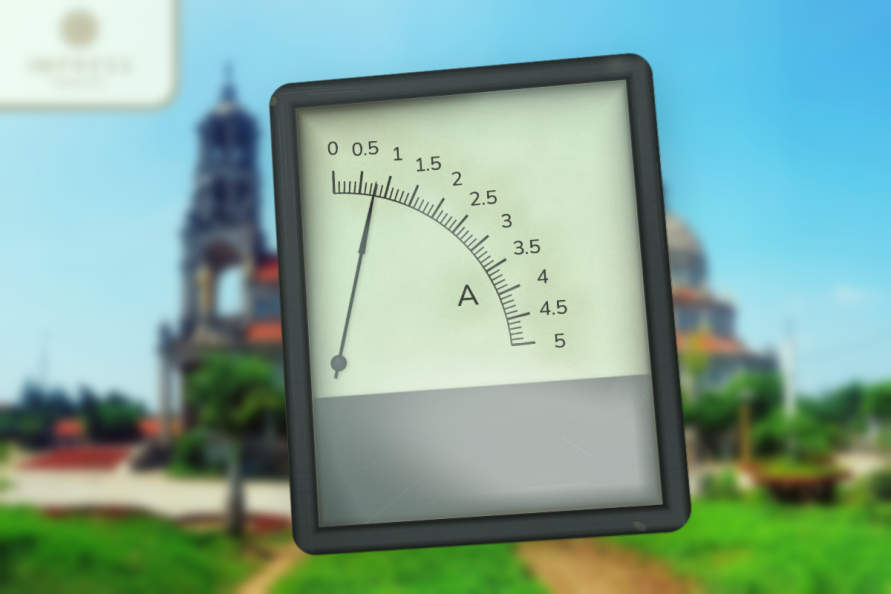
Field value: value=0.8 unit=A
